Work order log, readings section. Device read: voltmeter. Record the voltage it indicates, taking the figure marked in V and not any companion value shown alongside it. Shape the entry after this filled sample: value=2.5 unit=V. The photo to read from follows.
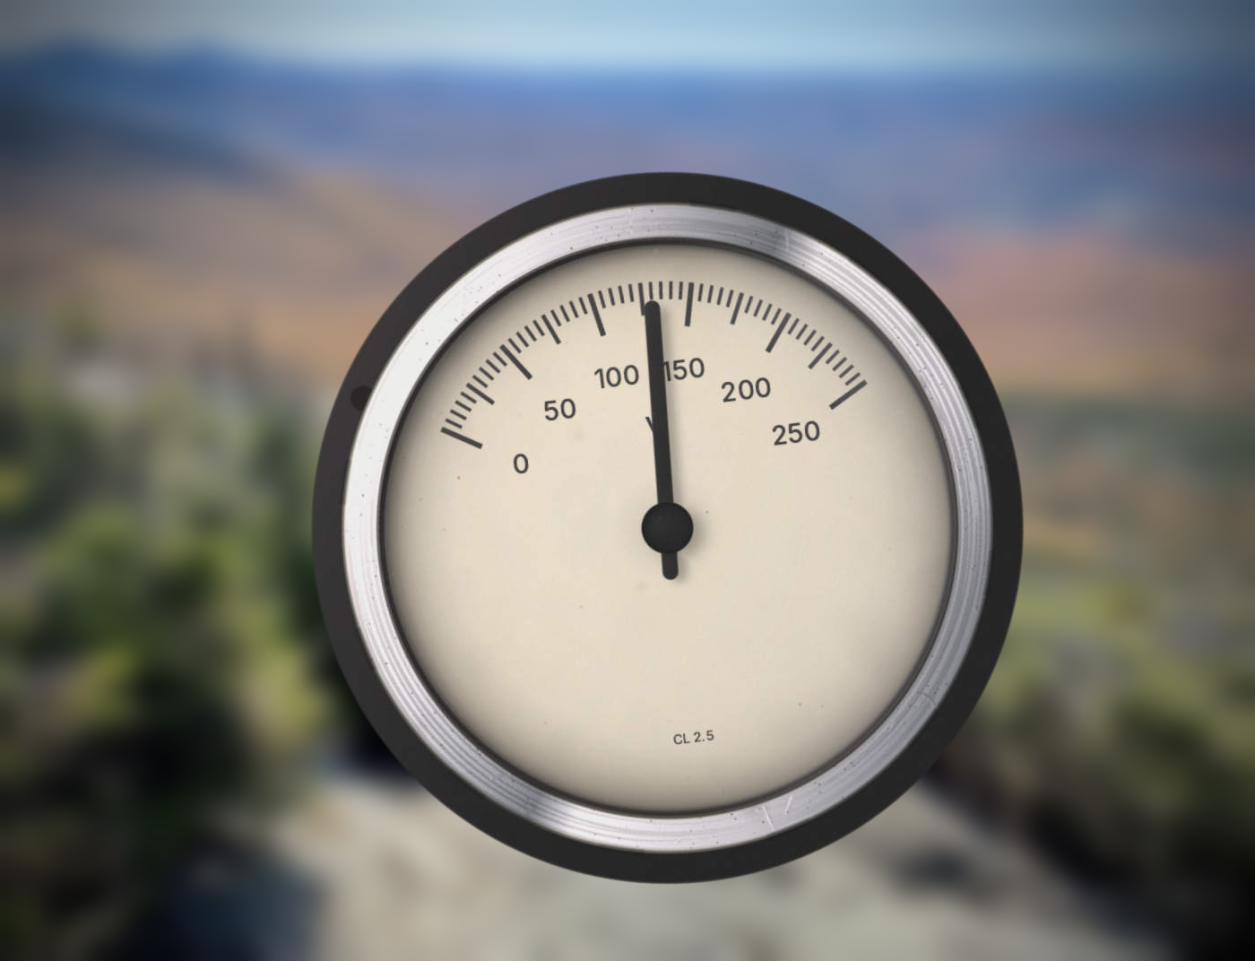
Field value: value=130 unit=V
